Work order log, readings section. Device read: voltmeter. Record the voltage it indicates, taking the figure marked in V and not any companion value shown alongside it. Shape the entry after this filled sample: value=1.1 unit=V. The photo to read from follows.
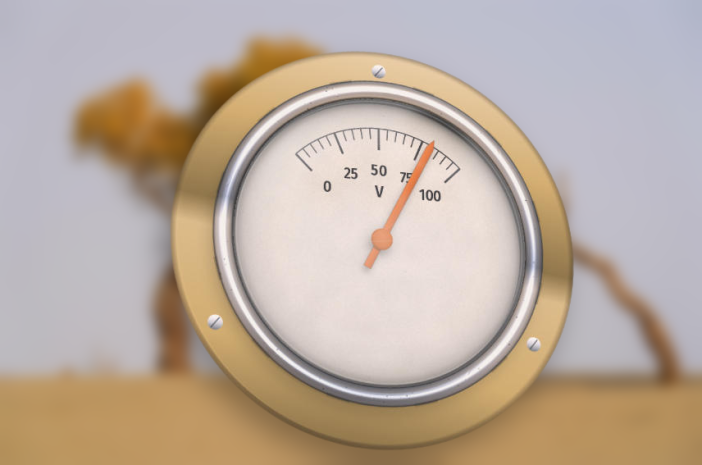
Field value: value=80 unit=V
